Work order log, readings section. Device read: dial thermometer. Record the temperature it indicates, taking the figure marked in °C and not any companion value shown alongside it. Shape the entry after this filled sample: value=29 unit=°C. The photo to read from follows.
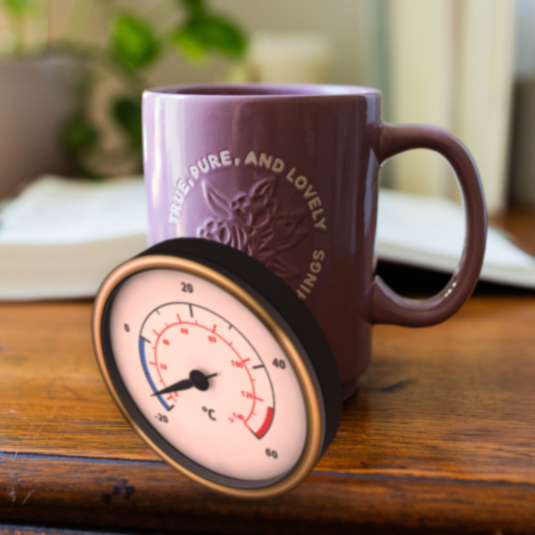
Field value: value=-15 unit=°C
